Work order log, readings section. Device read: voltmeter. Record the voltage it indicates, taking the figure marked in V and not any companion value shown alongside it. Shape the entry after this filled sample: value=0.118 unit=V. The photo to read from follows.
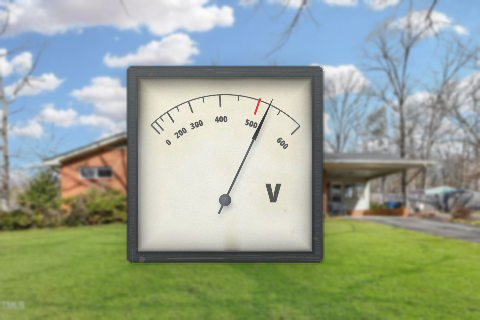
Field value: value=525 unit=V
